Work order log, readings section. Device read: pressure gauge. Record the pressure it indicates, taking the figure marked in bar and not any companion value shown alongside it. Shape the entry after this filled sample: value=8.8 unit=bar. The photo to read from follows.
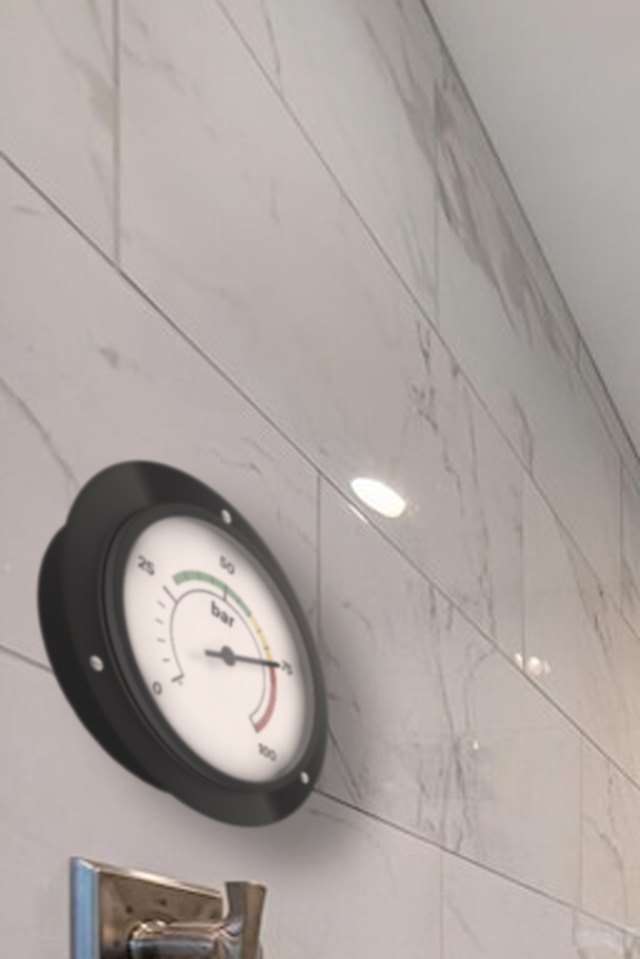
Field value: value=75 unit=bar
